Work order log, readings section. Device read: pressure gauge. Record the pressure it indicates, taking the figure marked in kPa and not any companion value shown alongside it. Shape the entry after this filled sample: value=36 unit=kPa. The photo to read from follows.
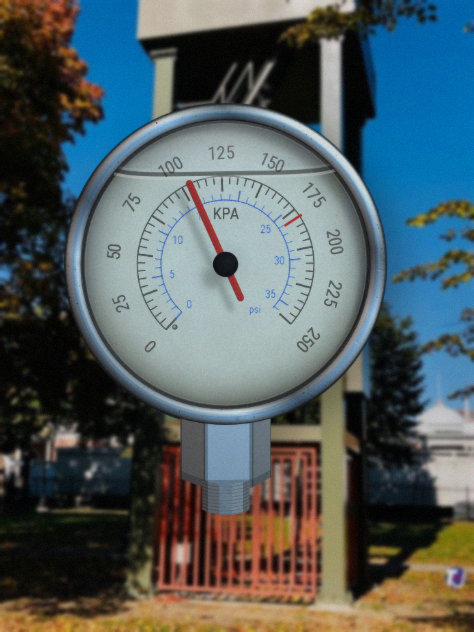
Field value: value=105 unit=kPa
